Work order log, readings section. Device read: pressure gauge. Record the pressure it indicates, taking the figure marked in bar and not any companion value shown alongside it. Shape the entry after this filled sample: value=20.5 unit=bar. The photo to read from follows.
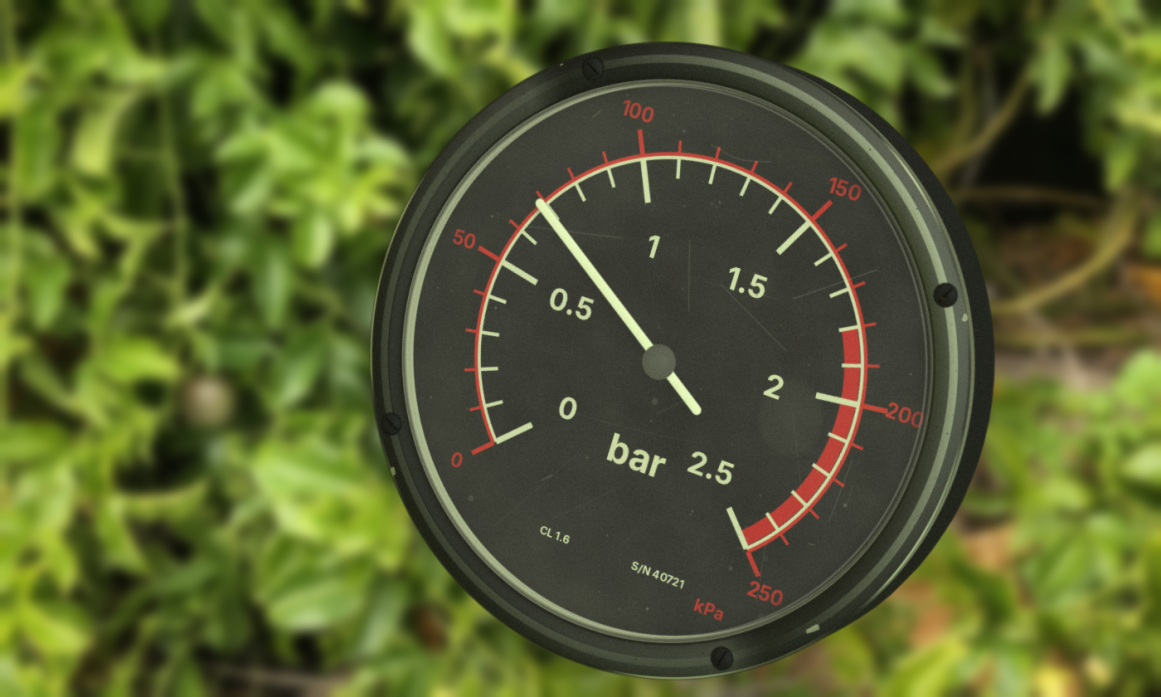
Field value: value=0.7 unit=bar
